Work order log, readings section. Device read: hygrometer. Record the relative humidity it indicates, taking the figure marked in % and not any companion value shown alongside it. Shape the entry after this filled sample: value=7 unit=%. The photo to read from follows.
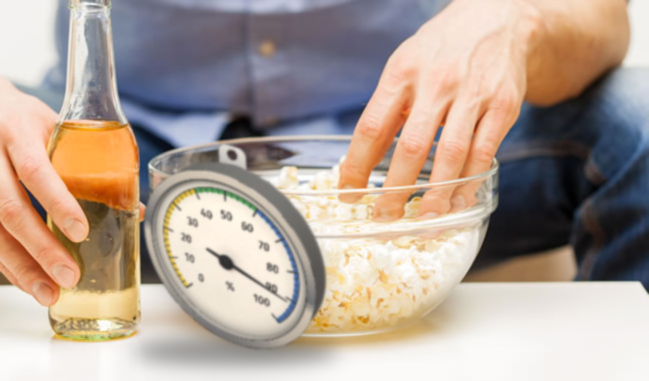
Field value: value=90 unit=%
